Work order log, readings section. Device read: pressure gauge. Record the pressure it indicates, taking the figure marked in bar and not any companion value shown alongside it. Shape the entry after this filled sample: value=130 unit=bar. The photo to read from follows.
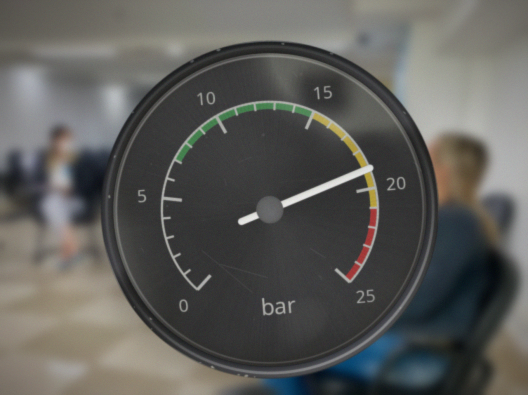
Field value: value=19 unit=bar
